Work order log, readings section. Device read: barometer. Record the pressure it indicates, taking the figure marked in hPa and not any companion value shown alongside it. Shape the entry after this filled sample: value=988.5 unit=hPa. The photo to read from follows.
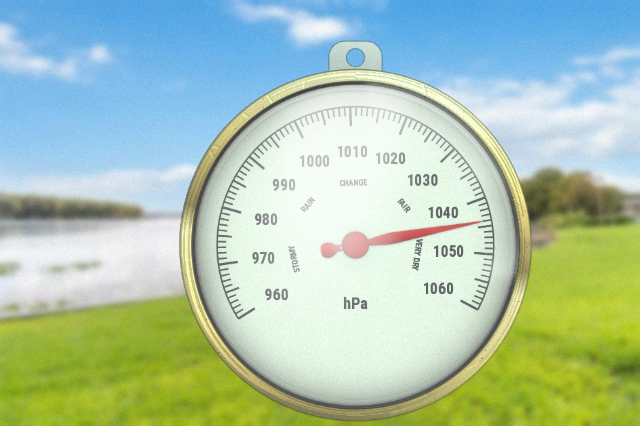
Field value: value=1044 unit=hPa
